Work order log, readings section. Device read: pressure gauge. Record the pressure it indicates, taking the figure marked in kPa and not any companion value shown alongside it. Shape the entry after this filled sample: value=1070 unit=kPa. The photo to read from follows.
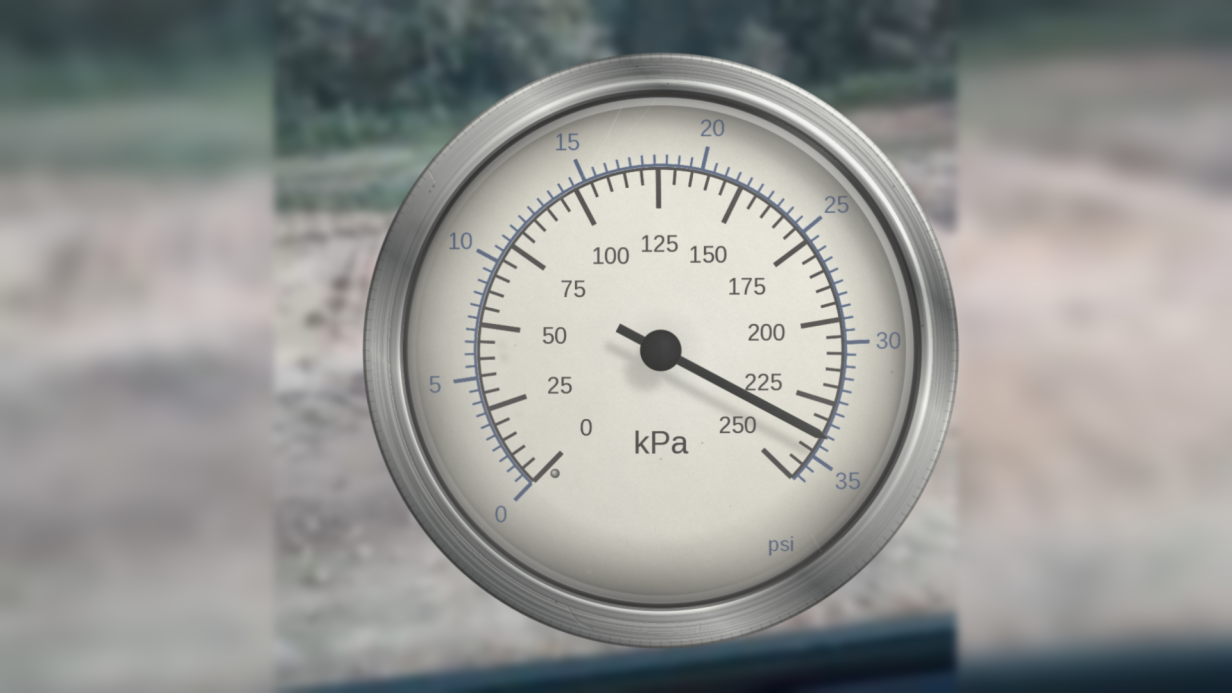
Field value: value=235 unit=kPa
